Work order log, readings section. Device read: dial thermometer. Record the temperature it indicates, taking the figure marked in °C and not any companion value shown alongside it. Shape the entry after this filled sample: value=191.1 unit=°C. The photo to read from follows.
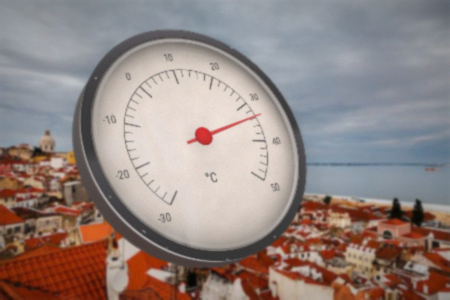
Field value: value=34 unit=°C
